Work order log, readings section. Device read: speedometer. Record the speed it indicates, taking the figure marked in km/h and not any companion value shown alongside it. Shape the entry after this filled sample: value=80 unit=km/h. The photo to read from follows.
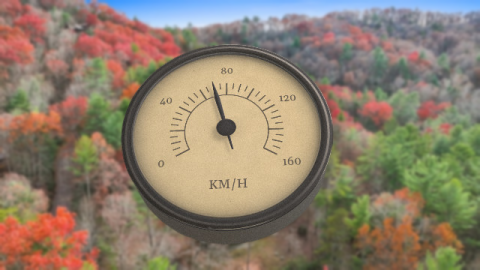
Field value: value=70 unit=km/h
